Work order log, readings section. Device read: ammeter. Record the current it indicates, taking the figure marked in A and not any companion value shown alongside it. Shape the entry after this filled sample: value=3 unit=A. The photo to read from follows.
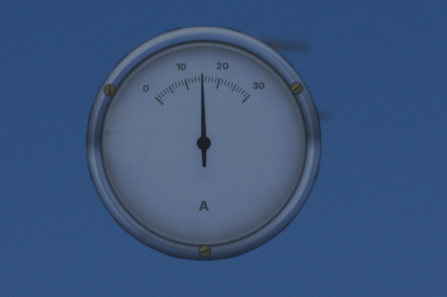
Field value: value=15 unit=A
